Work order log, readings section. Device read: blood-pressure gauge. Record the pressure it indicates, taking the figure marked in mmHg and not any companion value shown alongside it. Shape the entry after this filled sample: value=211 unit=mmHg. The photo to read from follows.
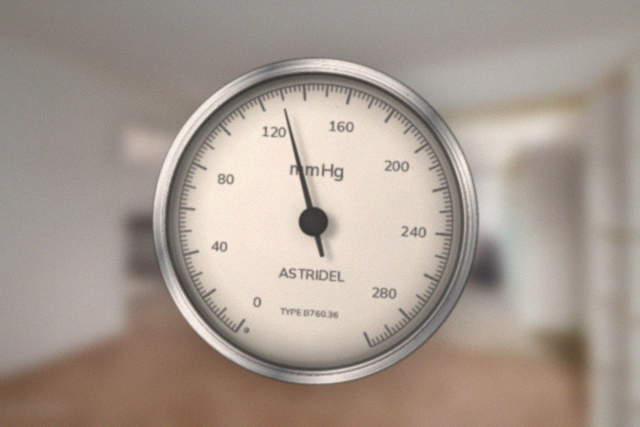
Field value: value=130 unit=mmHg
